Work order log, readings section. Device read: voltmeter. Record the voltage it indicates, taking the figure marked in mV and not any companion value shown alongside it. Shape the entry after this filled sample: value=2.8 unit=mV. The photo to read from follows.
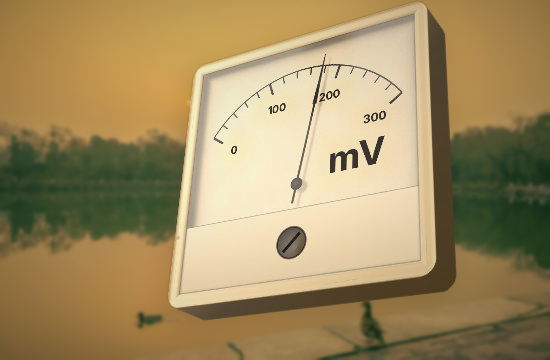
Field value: value=180 unit=mV
